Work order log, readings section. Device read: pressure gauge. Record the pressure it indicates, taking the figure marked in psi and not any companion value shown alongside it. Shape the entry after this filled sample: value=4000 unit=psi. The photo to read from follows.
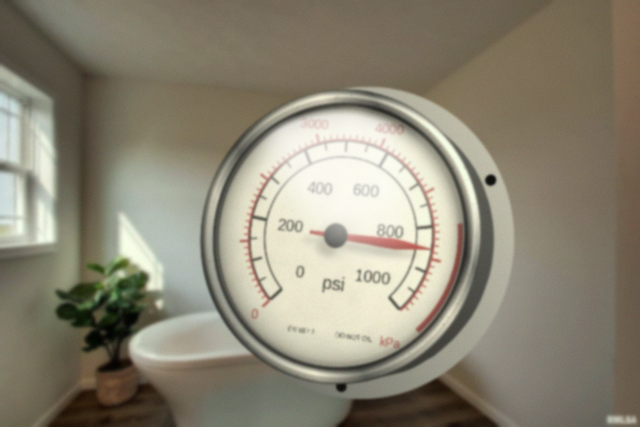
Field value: value=850 unit=psi
